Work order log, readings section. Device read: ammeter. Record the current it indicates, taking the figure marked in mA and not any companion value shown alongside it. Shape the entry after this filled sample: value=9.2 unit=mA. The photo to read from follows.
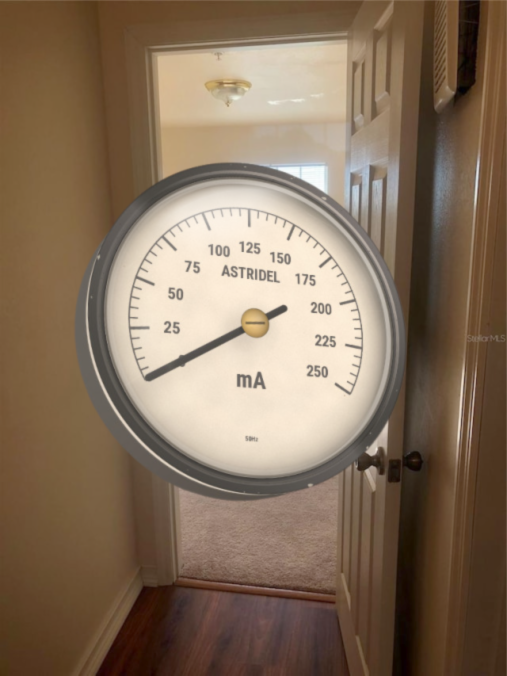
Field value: value=0 unit=mA
